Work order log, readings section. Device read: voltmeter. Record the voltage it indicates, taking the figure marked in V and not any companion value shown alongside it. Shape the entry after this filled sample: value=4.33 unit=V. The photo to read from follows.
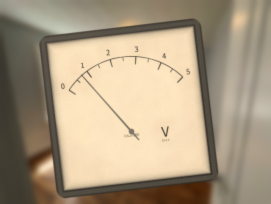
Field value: value=0.75 unit=V
